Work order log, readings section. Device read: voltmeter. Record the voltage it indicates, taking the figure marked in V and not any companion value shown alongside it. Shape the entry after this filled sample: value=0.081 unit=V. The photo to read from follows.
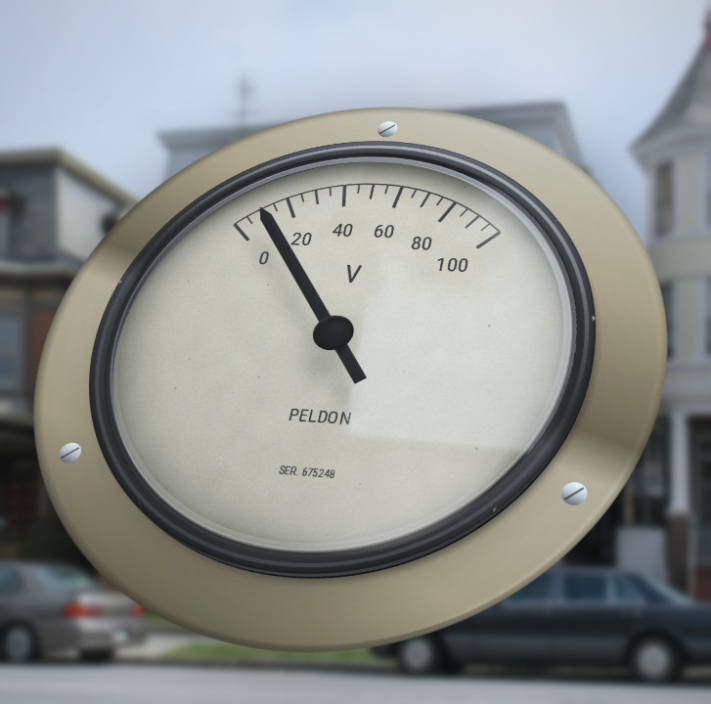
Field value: value=10 unit=V
